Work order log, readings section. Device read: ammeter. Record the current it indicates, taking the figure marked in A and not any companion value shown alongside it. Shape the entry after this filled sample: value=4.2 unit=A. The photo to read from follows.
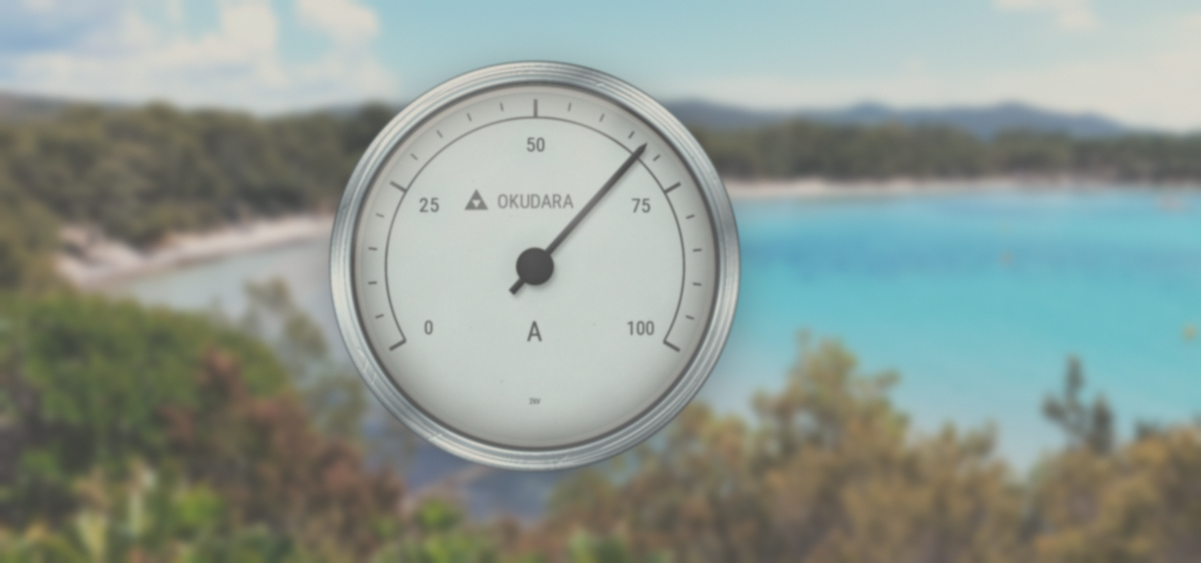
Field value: value=67.5 unit=A
